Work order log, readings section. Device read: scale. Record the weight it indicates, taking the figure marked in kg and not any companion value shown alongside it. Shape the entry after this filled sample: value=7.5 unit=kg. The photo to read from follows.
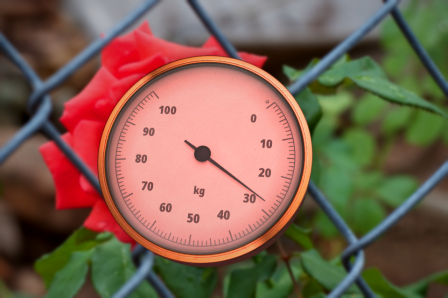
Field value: value=28 unit=kg
